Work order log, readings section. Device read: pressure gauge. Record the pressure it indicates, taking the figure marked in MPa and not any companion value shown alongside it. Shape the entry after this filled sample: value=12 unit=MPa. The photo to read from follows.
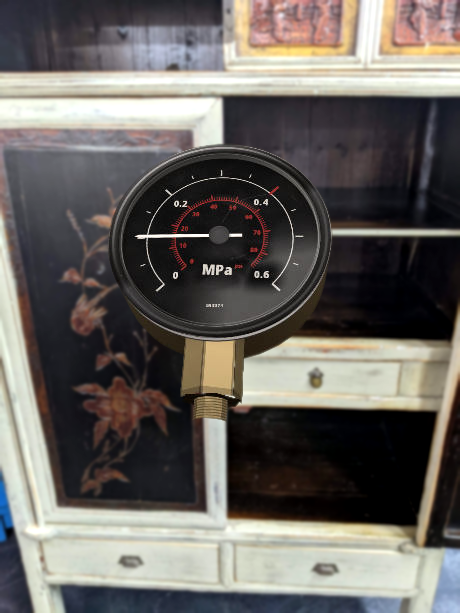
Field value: value=0.1 unit=MPa
